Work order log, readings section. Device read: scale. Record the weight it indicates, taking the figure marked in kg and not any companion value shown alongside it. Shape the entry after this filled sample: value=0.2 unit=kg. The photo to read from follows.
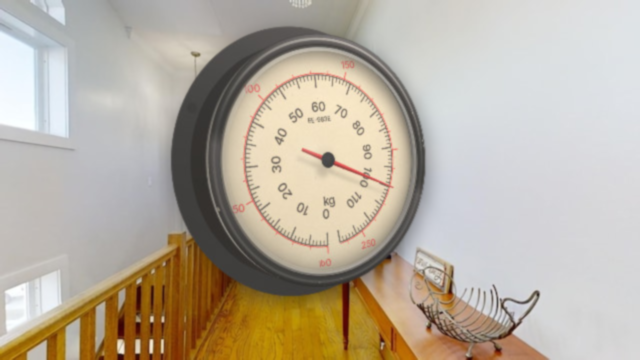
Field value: value=100 unit=kg
